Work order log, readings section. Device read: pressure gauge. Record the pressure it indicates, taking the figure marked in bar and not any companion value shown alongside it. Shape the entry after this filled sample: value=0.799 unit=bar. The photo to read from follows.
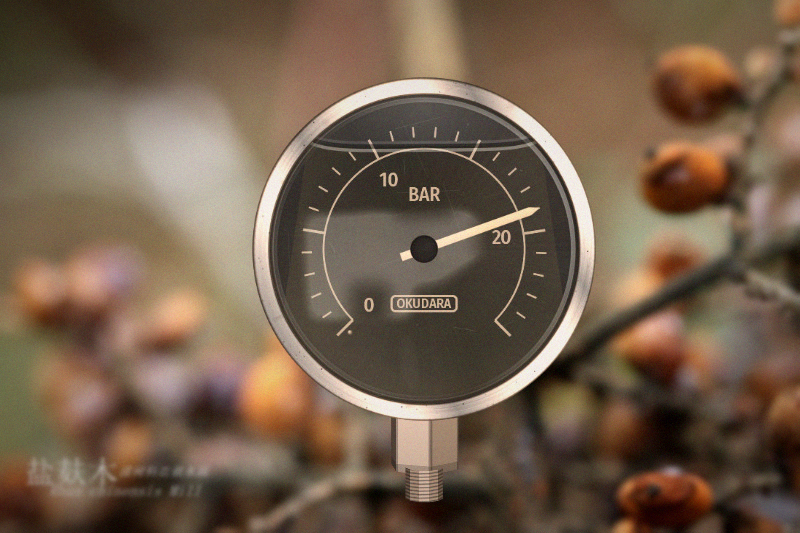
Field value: value=19 unit=bar
